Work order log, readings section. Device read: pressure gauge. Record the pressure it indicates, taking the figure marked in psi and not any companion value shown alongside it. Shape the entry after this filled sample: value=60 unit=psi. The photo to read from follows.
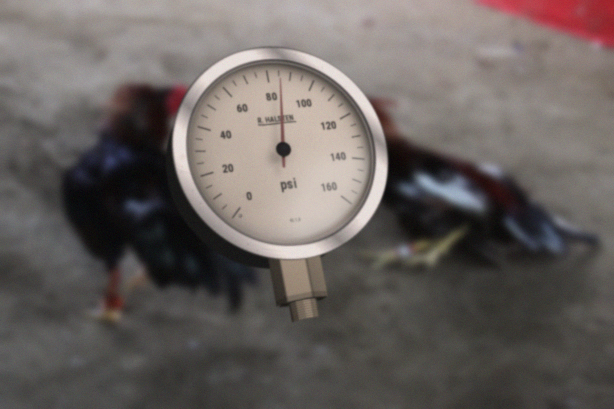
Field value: value=85 unit=psi
